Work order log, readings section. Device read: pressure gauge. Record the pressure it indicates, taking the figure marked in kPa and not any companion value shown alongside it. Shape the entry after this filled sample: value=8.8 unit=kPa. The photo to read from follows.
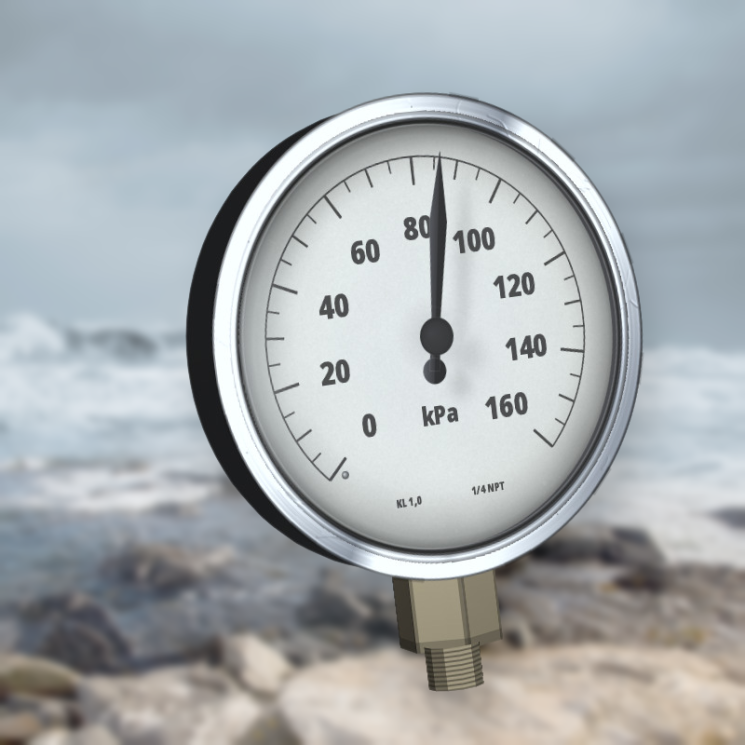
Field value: value=85 unit=kPa
